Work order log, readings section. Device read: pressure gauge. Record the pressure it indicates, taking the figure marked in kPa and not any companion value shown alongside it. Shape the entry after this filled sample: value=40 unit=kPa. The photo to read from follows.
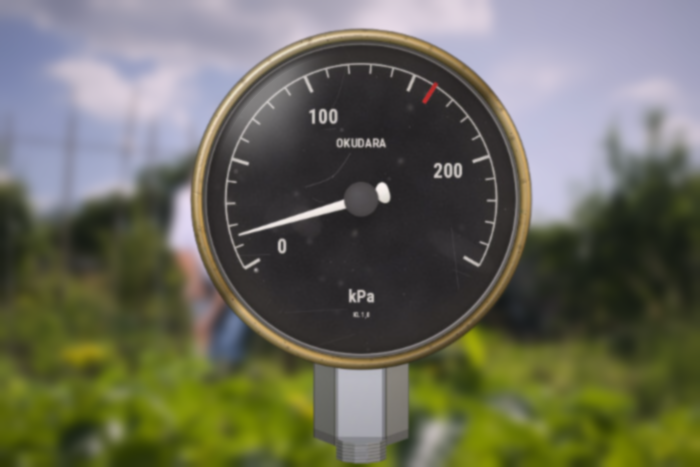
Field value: value=15 unit=kPa
